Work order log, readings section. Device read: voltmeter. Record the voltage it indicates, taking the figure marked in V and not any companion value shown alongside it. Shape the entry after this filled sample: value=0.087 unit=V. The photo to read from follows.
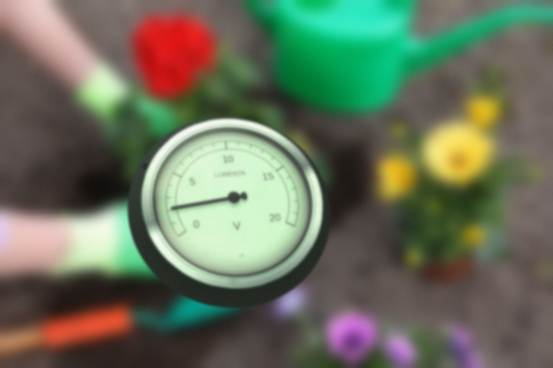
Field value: value=2 unit=V
